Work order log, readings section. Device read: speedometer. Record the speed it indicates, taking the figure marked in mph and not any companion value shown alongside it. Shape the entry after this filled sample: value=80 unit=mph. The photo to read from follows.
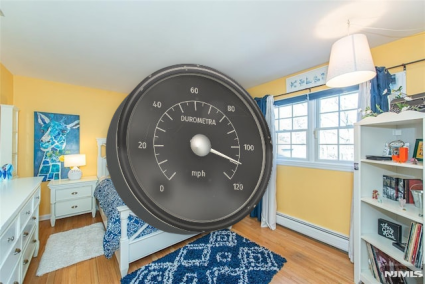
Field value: value=110 unit=mph
